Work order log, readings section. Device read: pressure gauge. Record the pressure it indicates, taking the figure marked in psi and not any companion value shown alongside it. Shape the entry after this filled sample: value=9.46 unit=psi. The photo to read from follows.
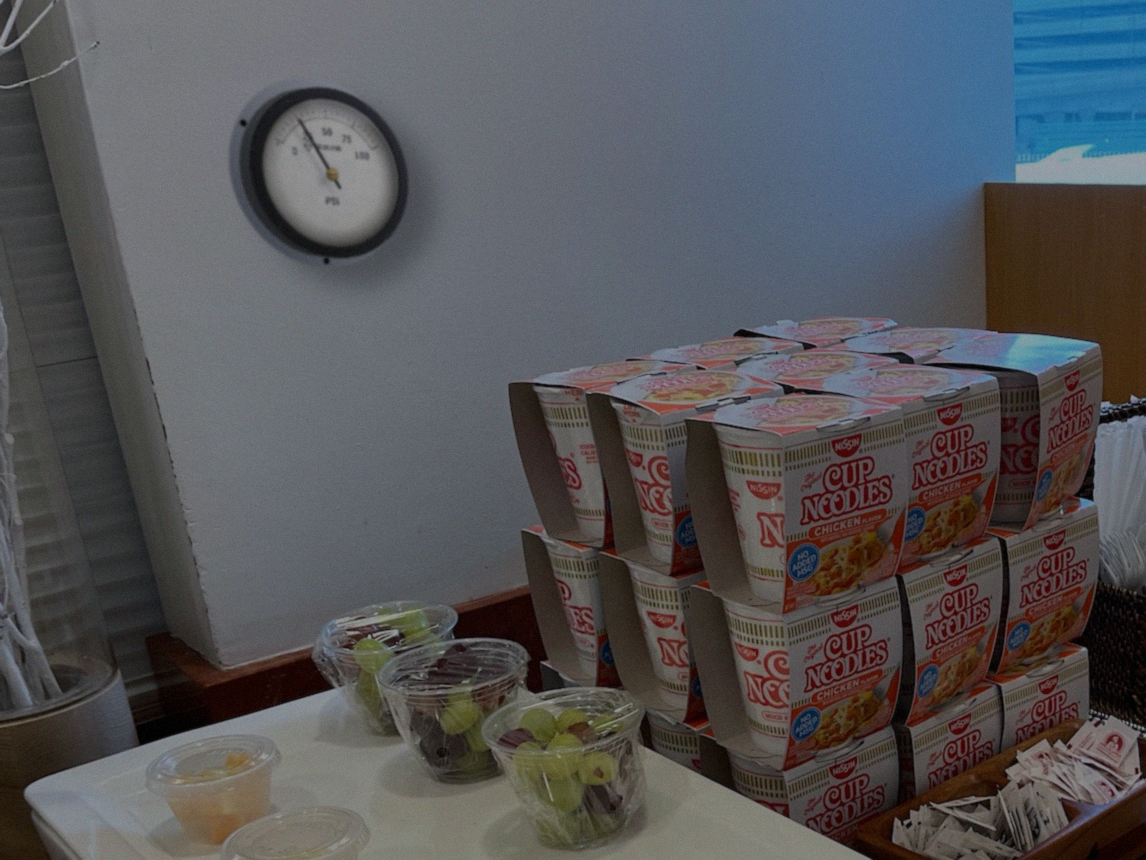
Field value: value=25 unit=psi
